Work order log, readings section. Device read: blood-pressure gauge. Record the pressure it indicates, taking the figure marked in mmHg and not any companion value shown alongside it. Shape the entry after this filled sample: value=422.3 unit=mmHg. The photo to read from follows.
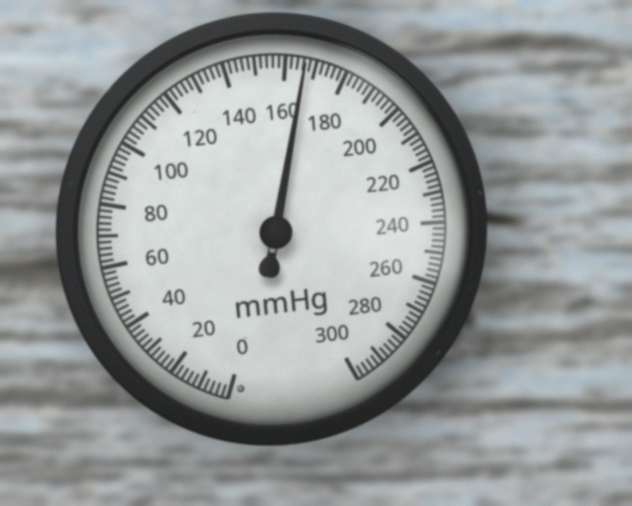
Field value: value=166 unit=mmHg
